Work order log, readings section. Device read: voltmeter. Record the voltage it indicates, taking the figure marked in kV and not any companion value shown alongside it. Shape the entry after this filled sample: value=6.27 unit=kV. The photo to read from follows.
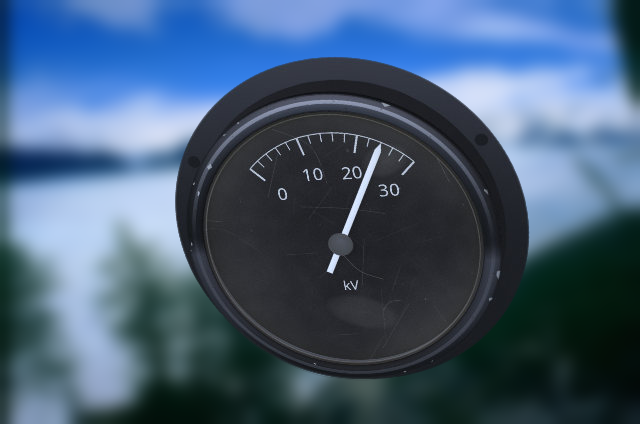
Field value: value=24 unit=kV
